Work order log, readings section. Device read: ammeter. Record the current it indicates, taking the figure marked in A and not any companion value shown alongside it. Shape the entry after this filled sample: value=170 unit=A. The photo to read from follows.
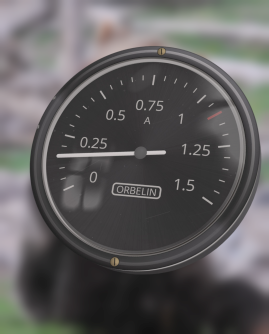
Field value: value=0.15 unit=A
